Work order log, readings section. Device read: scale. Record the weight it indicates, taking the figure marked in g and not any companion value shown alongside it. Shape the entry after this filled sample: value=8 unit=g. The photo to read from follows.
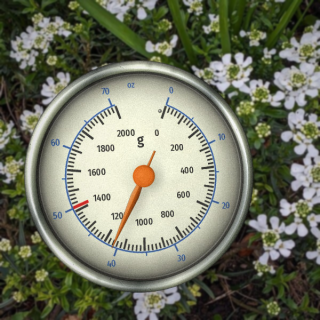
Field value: value=1160 unit=g
